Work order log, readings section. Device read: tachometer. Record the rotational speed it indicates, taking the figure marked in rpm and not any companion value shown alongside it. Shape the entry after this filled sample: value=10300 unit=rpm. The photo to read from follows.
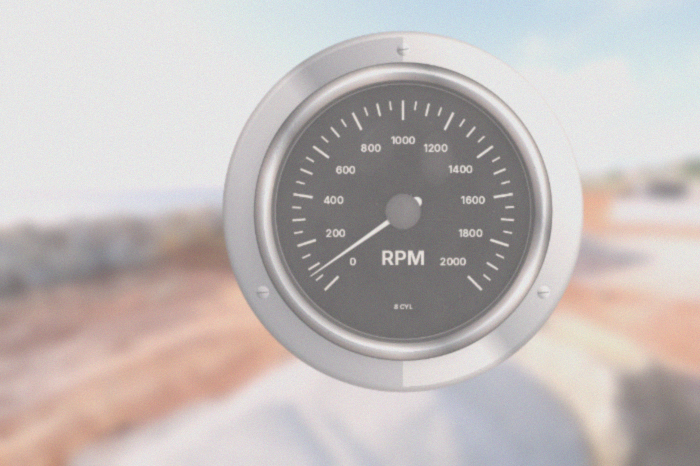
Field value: value=75 unit=rpm
